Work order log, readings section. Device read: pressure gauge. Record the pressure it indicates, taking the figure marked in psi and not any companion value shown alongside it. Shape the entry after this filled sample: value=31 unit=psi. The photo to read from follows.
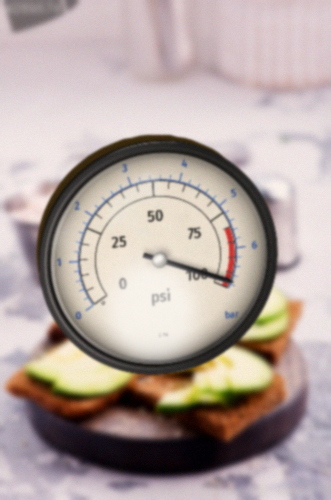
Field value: value=97.5 unit=psi
